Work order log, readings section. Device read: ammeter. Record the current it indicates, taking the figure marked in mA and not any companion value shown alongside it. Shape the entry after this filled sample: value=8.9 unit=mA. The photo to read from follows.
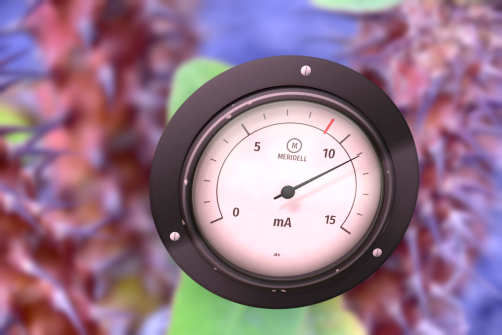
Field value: value=11 unit=mA
